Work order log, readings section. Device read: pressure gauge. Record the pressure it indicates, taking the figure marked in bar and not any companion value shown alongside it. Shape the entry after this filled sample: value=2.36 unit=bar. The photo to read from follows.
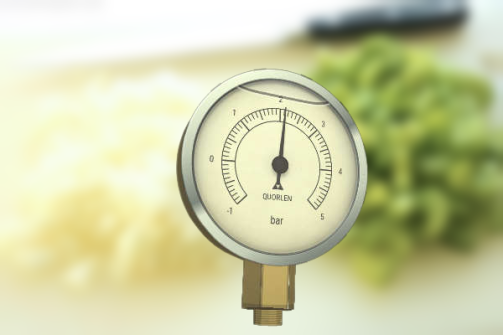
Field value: value=2.1 unit=bar
